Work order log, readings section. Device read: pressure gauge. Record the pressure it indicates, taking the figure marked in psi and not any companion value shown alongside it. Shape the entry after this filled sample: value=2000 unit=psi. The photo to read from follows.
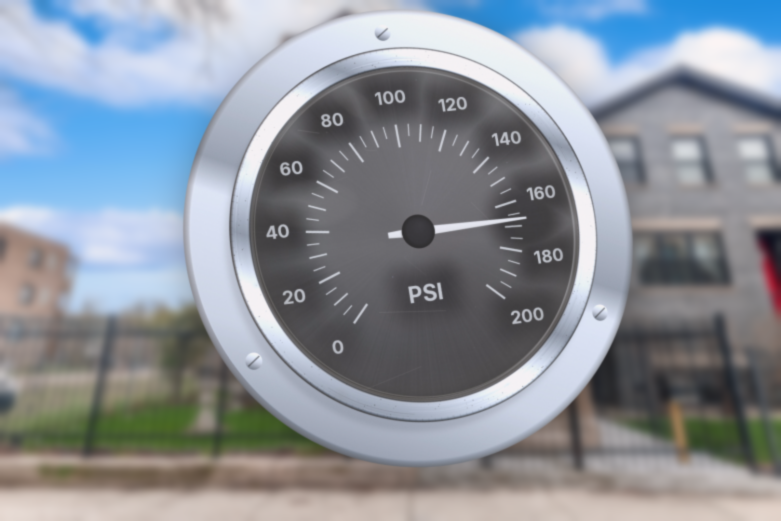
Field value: value=167.5 unit=psi
